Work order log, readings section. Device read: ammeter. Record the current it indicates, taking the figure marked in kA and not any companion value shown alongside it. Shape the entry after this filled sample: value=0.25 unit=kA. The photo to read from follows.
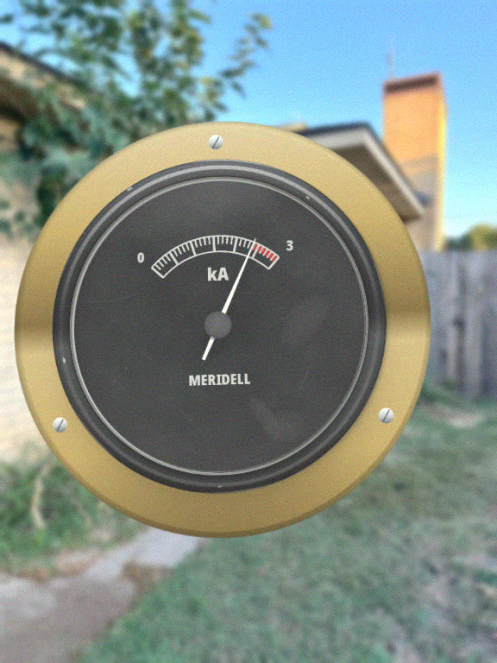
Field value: value=2.4 unit=kA
